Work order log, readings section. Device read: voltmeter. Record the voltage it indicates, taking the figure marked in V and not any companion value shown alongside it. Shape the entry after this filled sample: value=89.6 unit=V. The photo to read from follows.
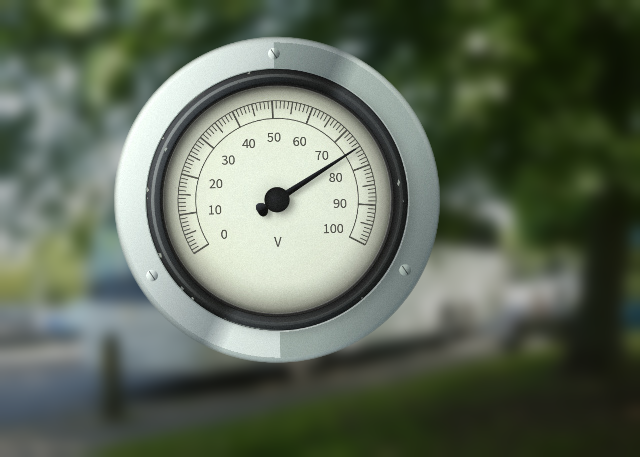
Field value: value=75 unit=V
